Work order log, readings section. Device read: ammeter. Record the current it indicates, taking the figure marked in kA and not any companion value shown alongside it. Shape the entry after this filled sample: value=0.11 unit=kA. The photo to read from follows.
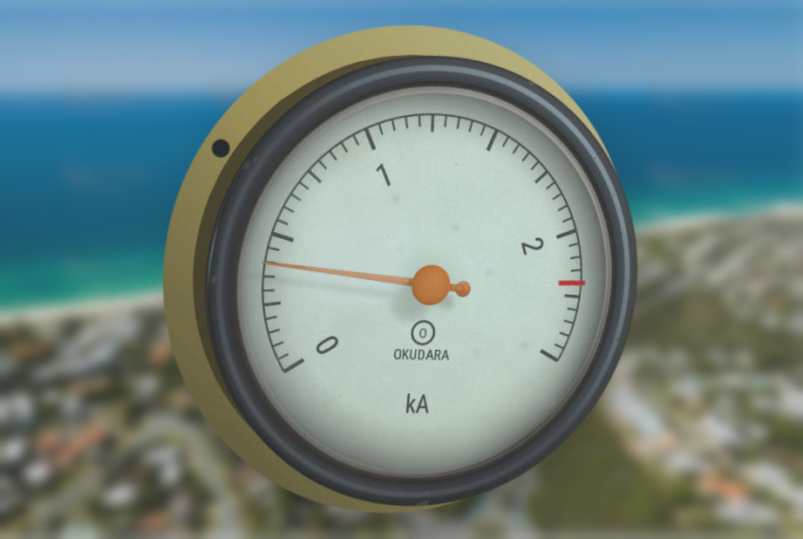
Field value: value=0.4 unit=kA
